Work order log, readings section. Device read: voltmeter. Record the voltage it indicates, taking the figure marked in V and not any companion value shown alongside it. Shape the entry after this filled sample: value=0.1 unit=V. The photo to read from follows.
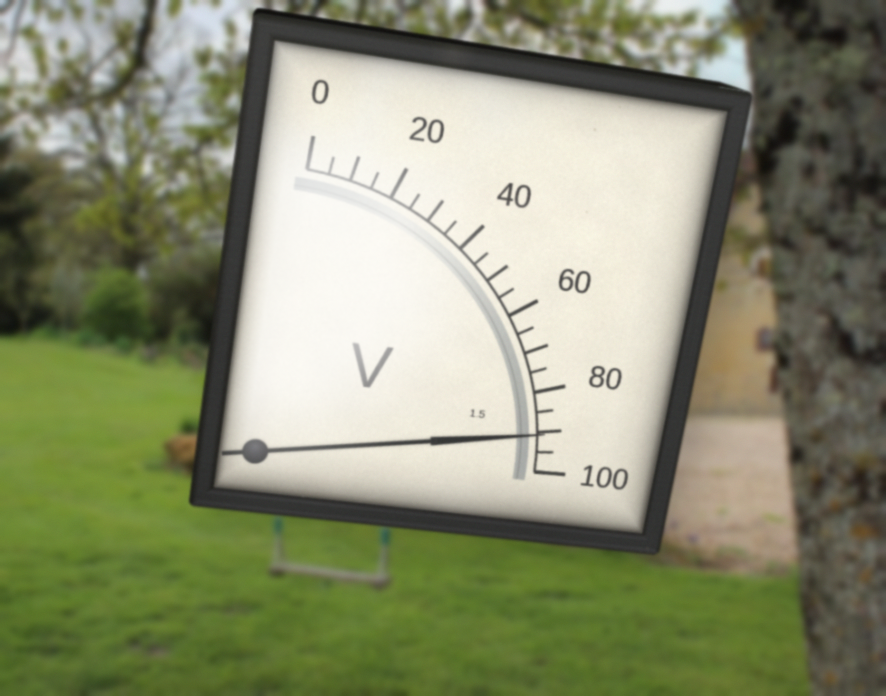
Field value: value=90 unit=V
